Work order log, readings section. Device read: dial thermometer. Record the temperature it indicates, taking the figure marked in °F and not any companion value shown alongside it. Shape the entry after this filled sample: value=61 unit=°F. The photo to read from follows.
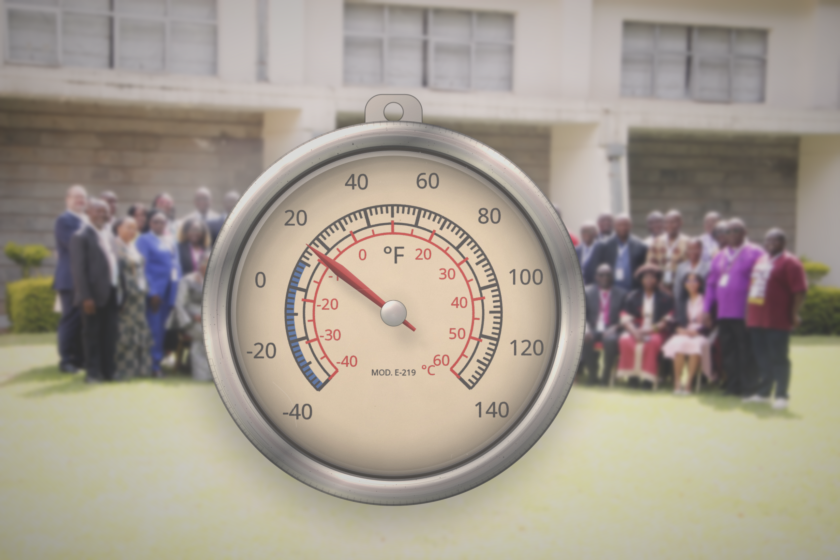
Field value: value=16 unit=°F
